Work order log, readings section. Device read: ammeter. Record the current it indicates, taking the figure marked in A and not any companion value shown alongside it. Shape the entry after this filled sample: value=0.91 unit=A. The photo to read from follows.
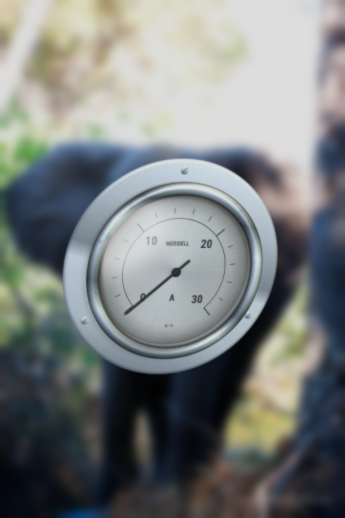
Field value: value=0 unit=A
